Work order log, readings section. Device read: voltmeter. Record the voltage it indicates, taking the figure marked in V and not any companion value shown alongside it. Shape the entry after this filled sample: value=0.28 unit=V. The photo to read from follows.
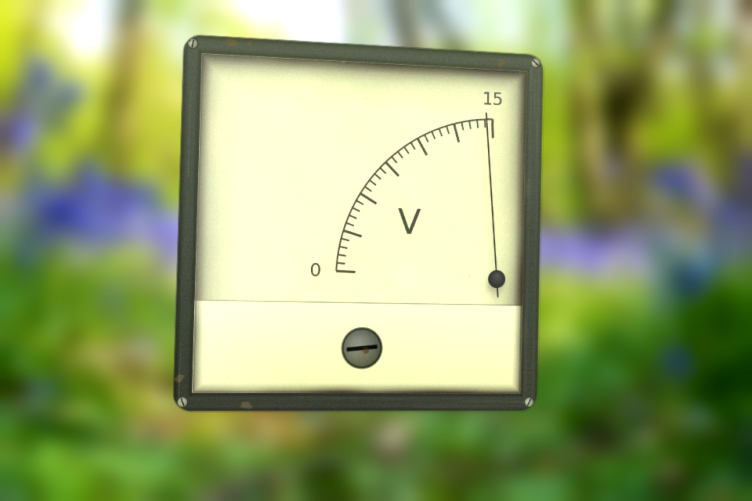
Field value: value=14.5 unit=V
